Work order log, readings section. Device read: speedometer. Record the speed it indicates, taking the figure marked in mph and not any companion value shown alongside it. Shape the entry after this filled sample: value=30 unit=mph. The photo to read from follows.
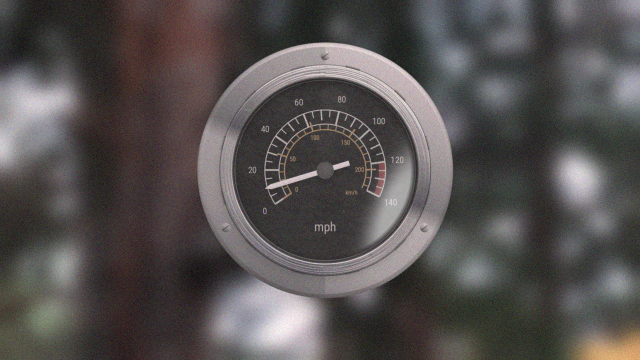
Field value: value=10 unit=mph
